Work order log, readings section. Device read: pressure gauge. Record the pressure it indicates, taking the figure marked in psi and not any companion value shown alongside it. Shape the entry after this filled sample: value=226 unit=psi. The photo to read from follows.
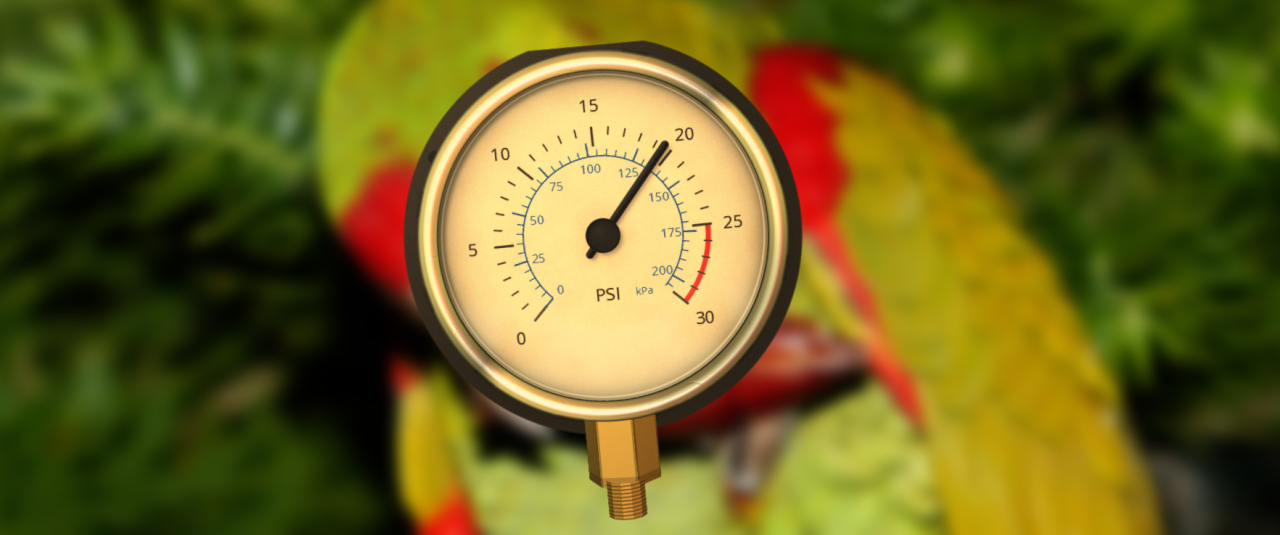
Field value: value=19.5 unit=psi
